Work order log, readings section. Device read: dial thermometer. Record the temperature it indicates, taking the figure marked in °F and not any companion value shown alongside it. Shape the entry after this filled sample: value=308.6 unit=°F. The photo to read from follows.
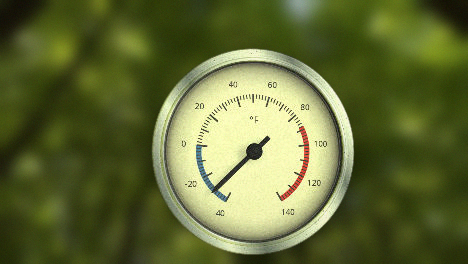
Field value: value=-30 unit=°F
